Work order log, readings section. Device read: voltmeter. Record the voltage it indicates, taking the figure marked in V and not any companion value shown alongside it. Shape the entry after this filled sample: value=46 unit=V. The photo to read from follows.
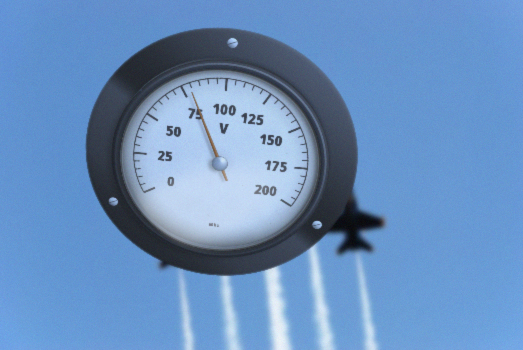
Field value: value=80 unit=V
